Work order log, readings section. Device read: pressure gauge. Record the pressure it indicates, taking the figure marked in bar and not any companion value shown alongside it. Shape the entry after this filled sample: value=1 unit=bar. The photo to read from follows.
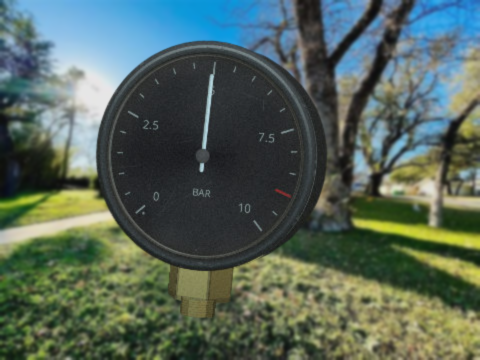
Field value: value=5 unit=bar
